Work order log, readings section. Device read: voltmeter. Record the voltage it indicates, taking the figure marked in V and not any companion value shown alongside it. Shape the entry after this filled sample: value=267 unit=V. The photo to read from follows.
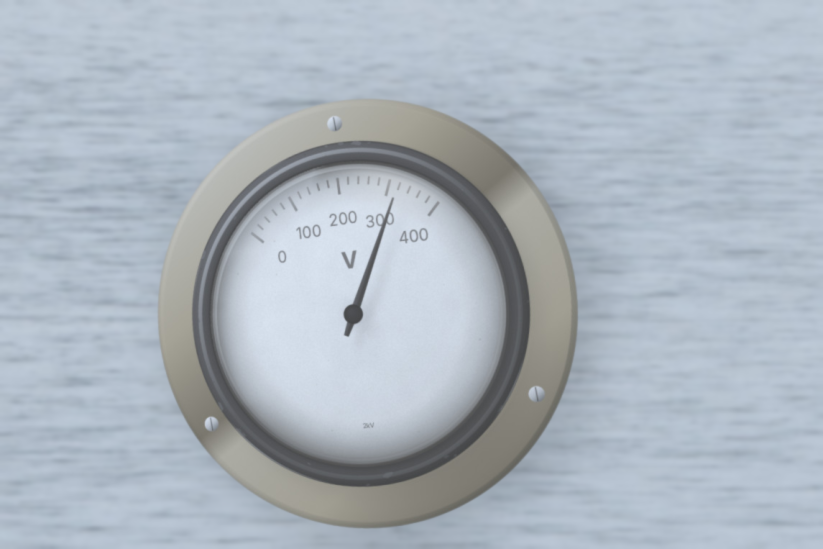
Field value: value=320 unit=V
